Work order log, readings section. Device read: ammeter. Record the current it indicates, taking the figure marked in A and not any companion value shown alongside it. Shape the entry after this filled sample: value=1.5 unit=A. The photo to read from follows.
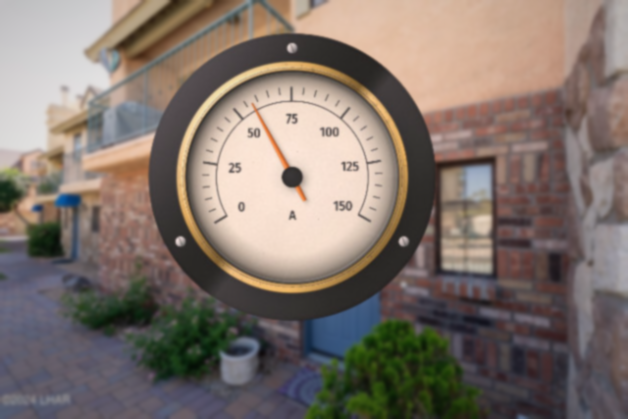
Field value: value=57.5 unit=A
